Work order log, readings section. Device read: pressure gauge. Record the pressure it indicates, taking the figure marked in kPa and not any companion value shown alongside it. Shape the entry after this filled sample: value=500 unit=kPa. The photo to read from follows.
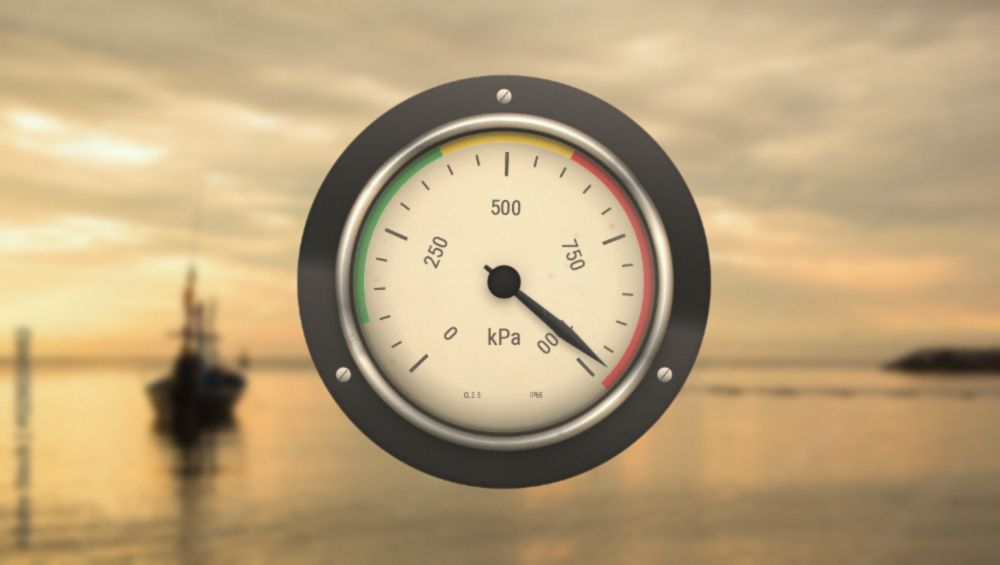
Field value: value=975 unit=kPa
